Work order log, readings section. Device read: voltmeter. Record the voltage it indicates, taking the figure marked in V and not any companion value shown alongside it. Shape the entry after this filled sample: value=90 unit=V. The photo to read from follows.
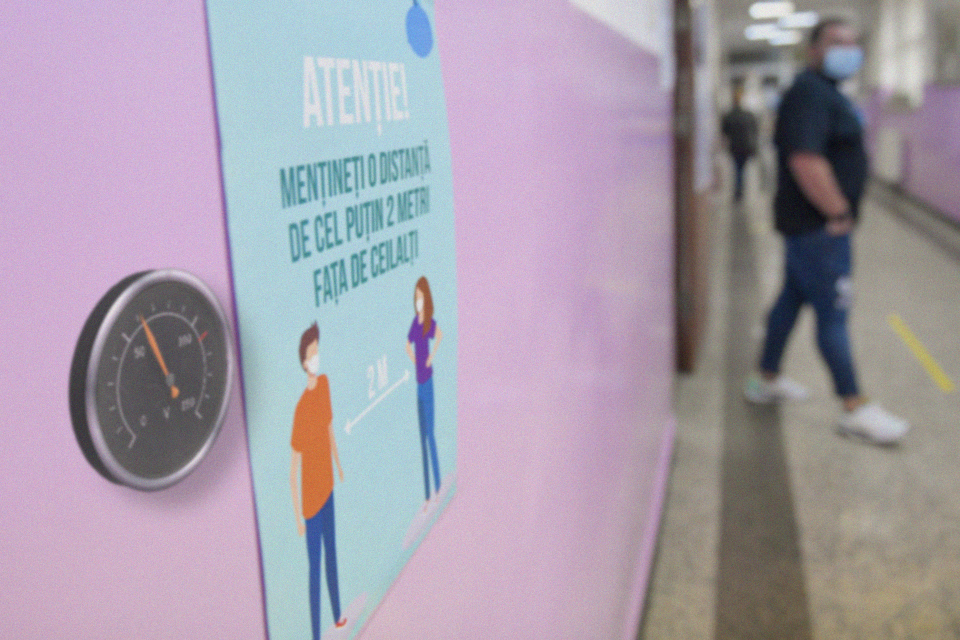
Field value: value=60 unit=V
